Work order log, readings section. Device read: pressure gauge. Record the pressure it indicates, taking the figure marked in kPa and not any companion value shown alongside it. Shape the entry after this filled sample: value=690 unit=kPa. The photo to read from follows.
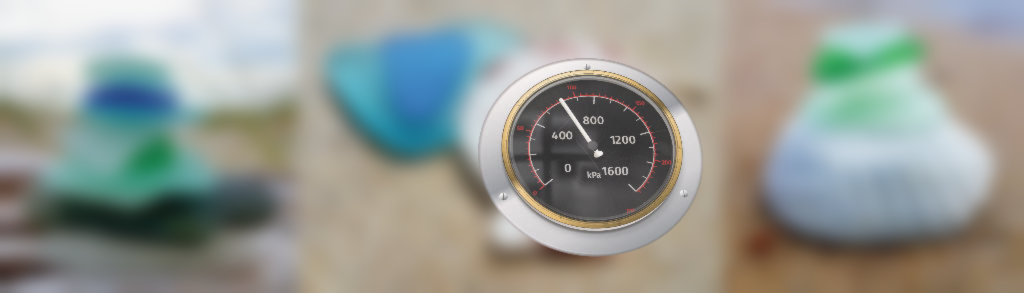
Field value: value=600 unit=kPa
